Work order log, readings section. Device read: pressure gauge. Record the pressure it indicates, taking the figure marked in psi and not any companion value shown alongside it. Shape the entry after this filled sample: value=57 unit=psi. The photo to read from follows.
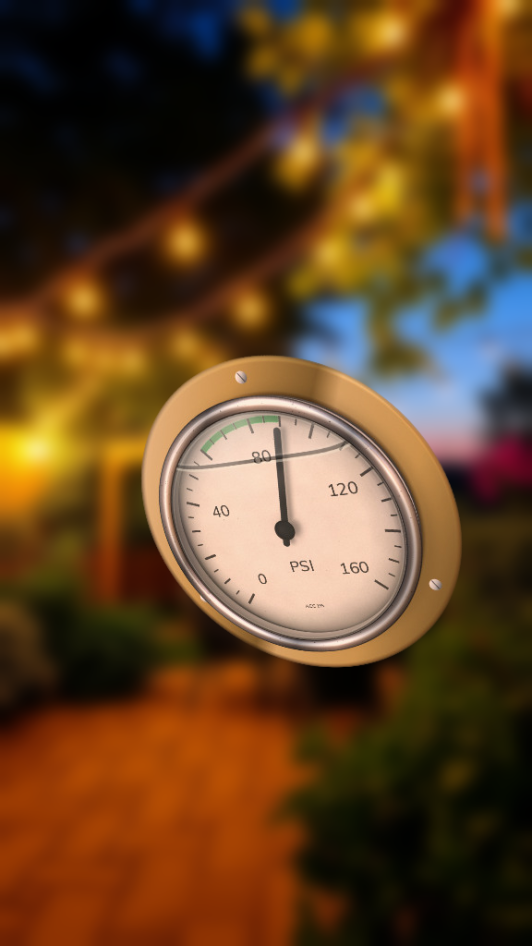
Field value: value=90 unit=psi
